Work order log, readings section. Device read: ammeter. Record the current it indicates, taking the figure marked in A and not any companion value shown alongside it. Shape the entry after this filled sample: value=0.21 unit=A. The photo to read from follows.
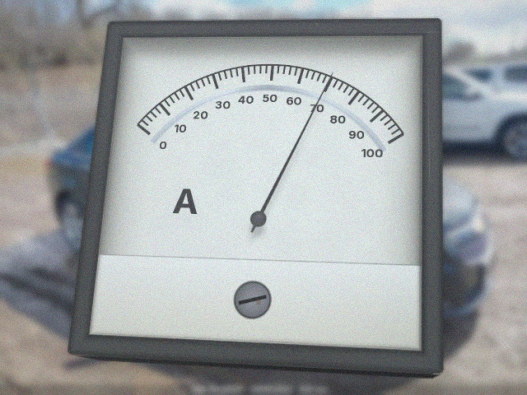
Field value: value=70 unit=A
